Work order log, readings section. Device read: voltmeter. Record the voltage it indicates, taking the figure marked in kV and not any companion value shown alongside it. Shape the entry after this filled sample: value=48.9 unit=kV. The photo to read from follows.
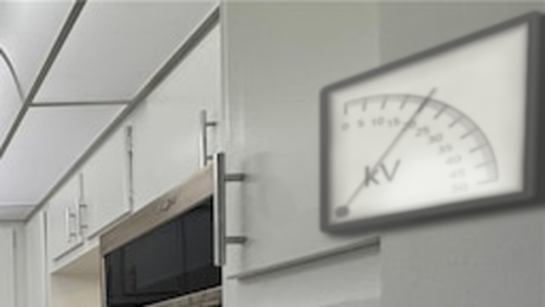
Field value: value=20 unit=kV
